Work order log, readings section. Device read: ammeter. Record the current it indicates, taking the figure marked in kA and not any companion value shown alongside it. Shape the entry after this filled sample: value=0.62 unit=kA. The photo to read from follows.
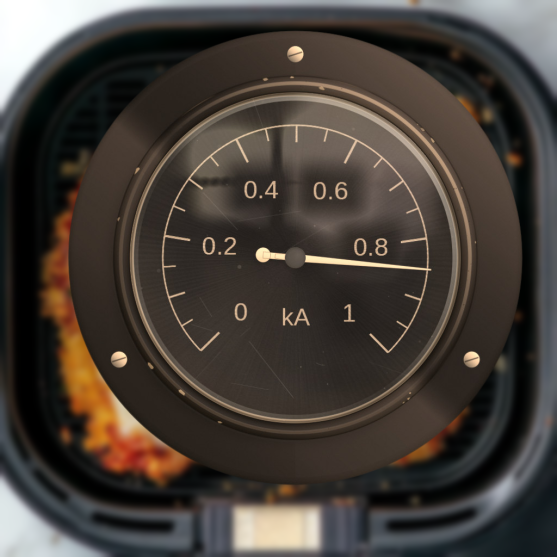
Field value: value=0.85 unit=kA
